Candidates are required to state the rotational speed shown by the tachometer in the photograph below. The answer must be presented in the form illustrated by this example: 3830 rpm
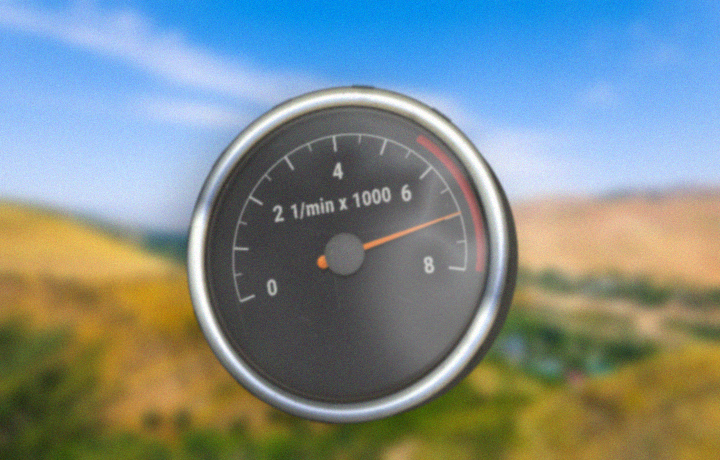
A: 7000 rpm
